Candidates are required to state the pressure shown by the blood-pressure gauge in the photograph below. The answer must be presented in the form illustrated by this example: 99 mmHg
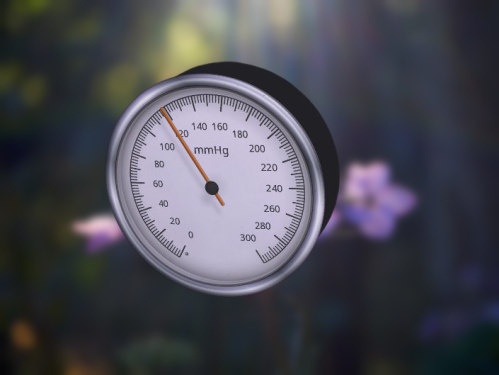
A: 120 mmHg
